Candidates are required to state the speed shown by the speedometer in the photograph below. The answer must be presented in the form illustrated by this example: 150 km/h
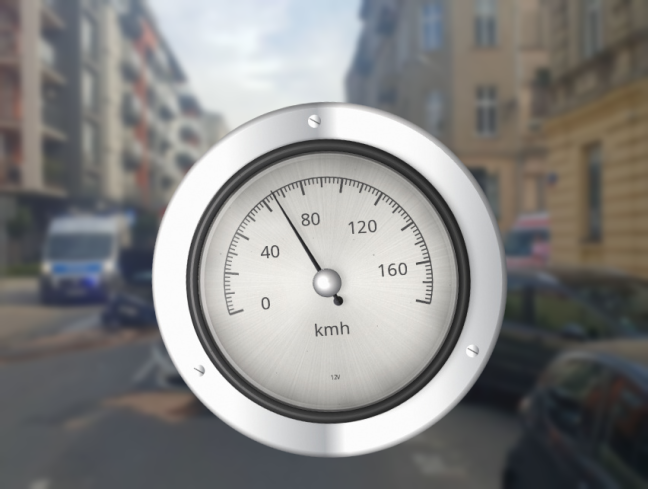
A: 66 km/h
